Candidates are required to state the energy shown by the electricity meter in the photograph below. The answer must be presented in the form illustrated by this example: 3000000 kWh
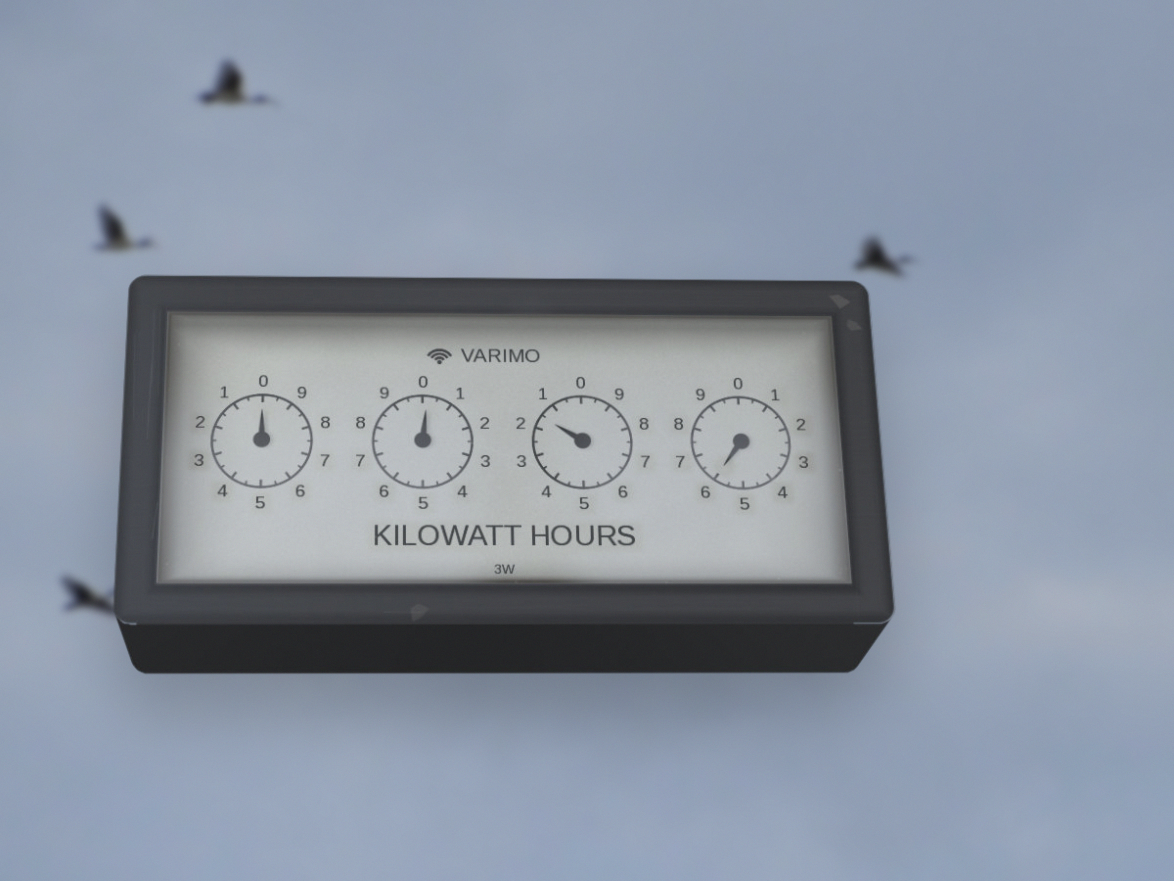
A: 16 kWh
